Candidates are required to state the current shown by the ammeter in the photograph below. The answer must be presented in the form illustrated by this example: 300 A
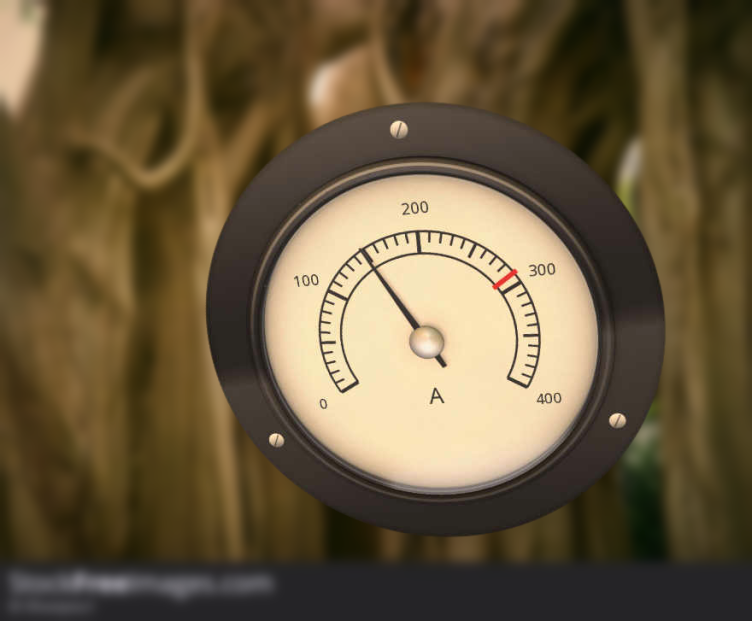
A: 150 A
